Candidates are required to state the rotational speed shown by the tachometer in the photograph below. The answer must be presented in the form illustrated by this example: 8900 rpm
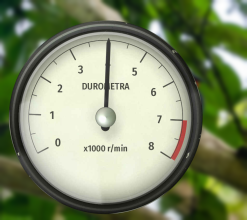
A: 4000 rpm
